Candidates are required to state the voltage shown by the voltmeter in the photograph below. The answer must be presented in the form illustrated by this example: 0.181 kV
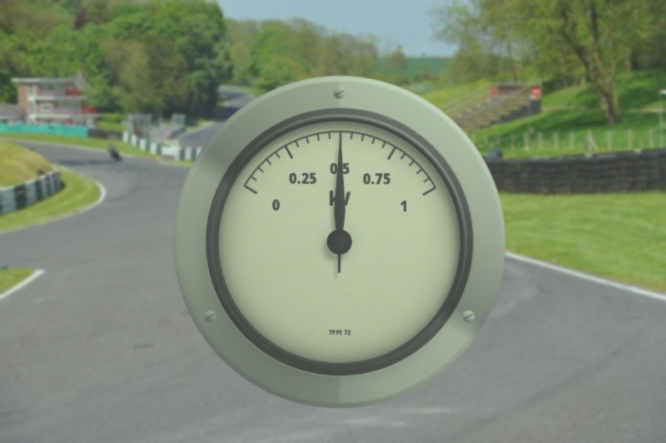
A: 0.5 kV
